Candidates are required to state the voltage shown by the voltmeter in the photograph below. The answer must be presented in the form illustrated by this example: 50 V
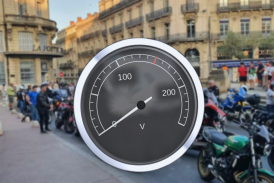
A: 0 V
